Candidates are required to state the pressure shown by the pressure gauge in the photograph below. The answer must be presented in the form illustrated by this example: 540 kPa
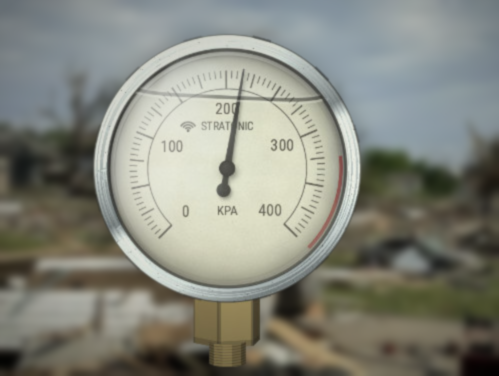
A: 215 kPa
